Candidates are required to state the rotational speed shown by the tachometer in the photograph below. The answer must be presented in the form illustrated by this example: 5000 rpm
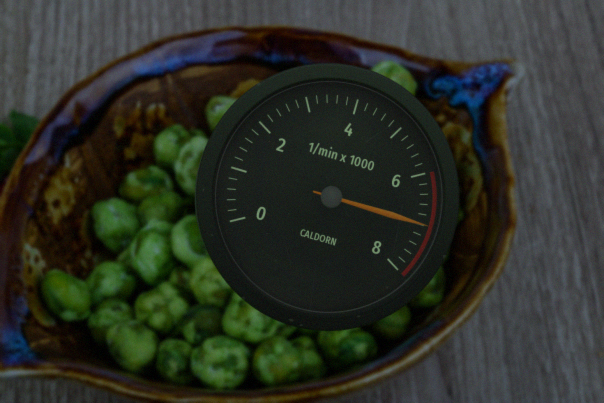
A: 7000 rpm
